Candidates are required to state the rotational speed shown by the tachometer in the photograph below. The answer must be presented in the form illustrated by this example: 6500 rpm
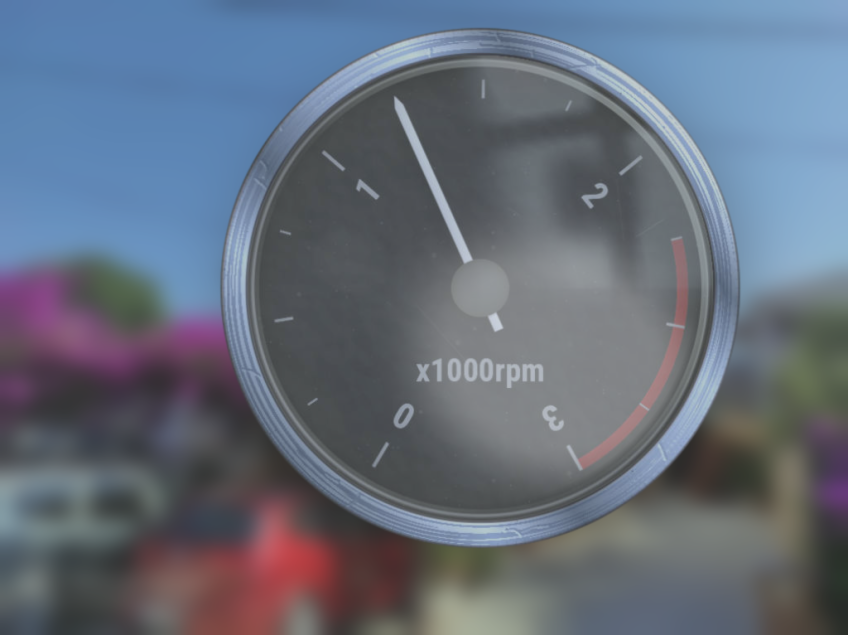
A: 1250 rpm
